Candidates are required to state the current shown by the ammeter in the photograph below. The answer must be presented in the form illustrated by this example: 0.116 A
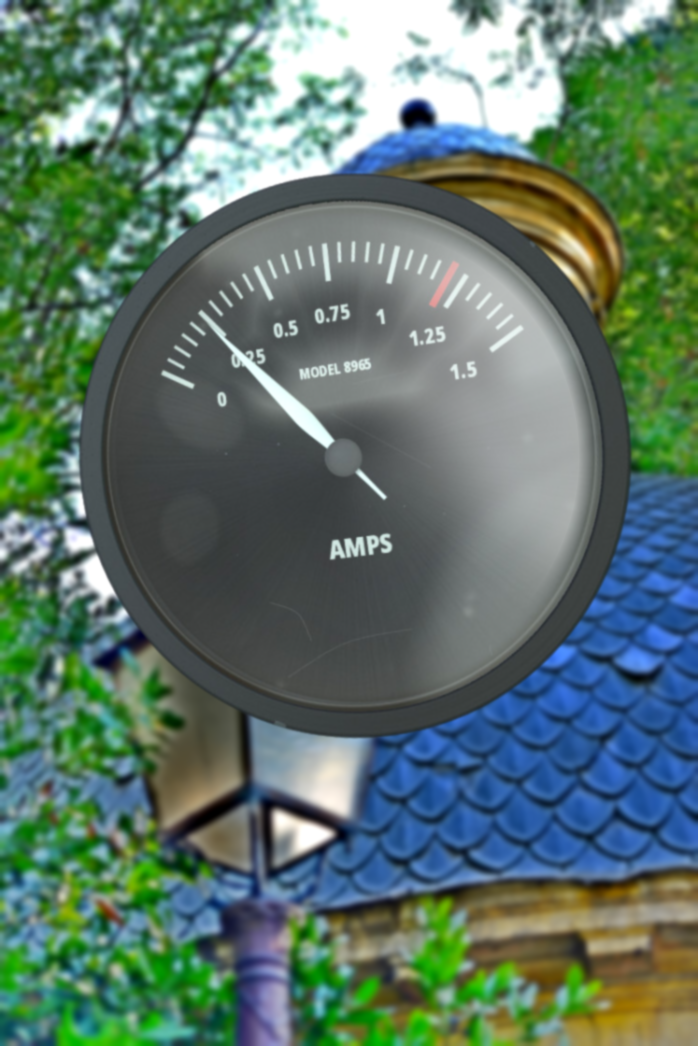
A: 0.25 A
